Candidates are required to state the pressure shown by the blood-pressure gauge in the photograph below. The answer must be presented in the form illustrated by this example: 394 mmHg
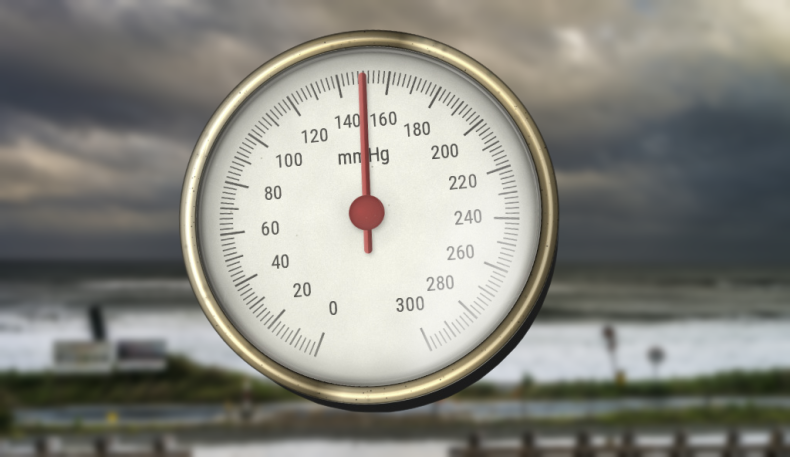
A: 150 mmHg
